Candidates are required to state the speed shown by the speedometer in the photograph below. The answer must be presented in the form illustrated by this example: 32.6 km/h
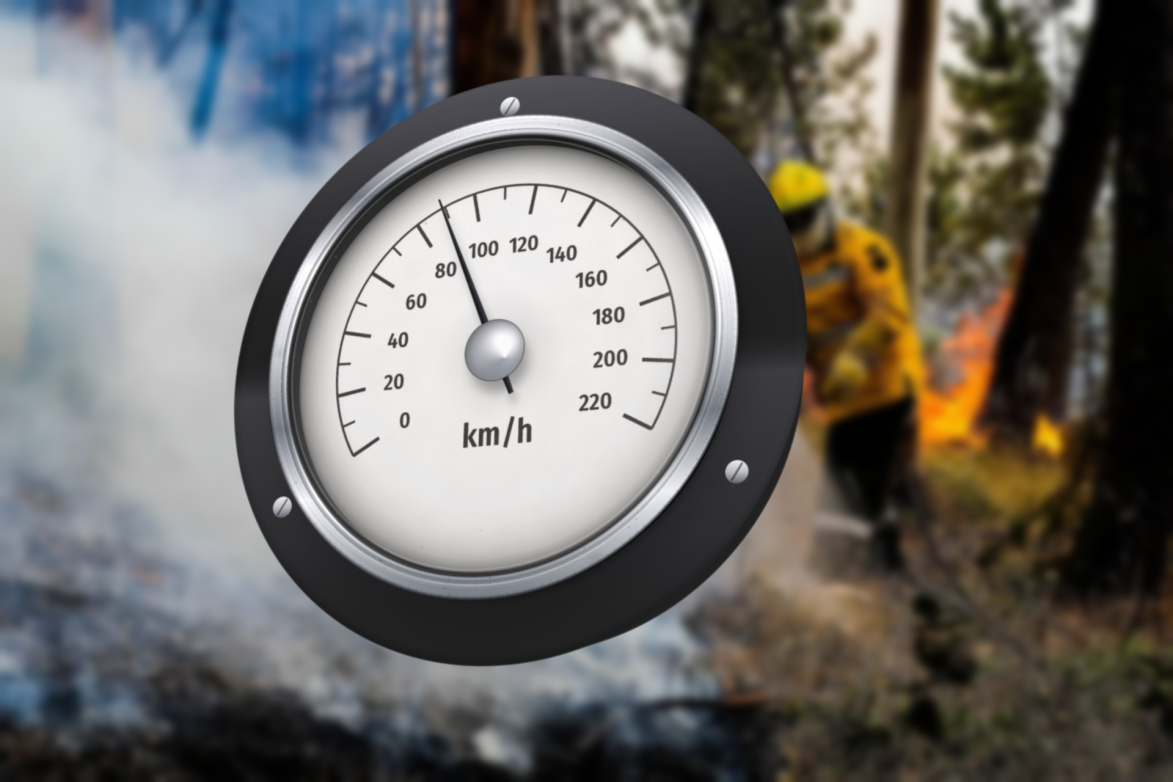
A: 90 km/h
